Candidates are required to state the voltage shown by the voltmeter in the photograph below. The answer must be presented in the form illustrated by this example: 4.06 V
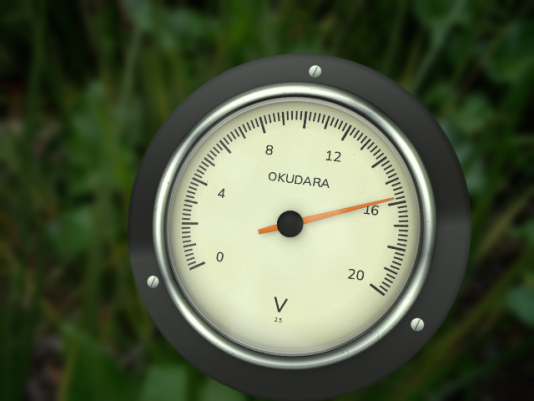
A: 15.8 V
